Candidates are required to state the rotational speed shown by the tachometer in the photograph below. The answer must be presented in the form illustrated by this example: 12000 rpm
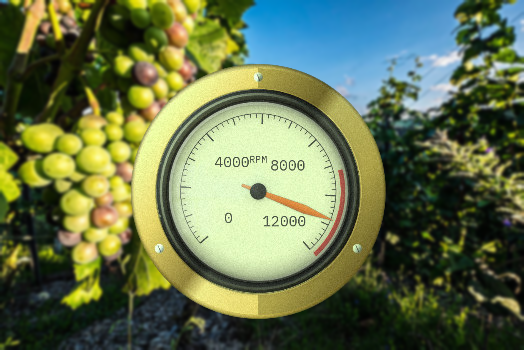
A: 10800 rpm
